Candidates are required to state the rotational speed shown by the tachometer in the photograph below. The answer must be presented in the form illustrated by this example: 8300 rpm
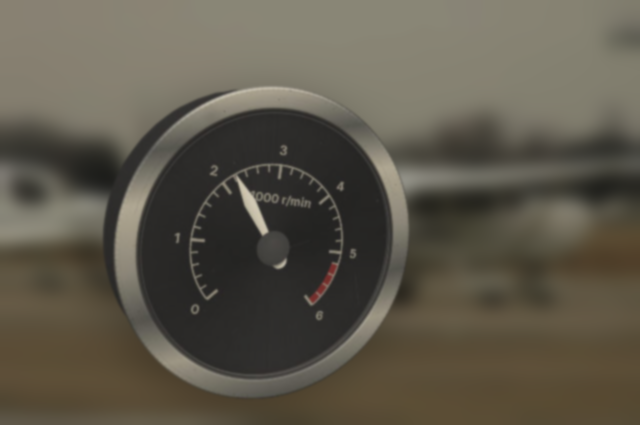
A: 2200 rpm
